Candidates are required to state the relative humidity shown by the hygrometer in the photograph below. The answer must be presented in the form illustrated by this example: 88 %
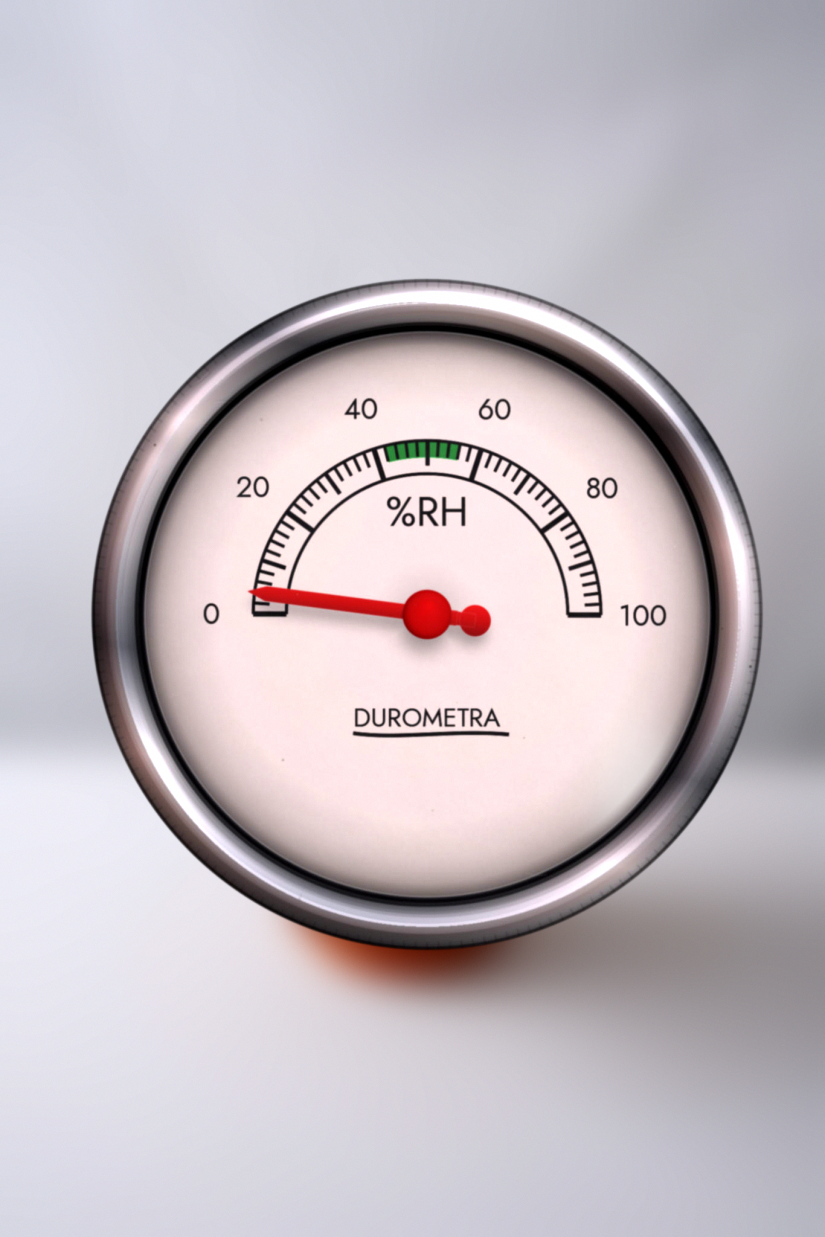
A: 4 %
